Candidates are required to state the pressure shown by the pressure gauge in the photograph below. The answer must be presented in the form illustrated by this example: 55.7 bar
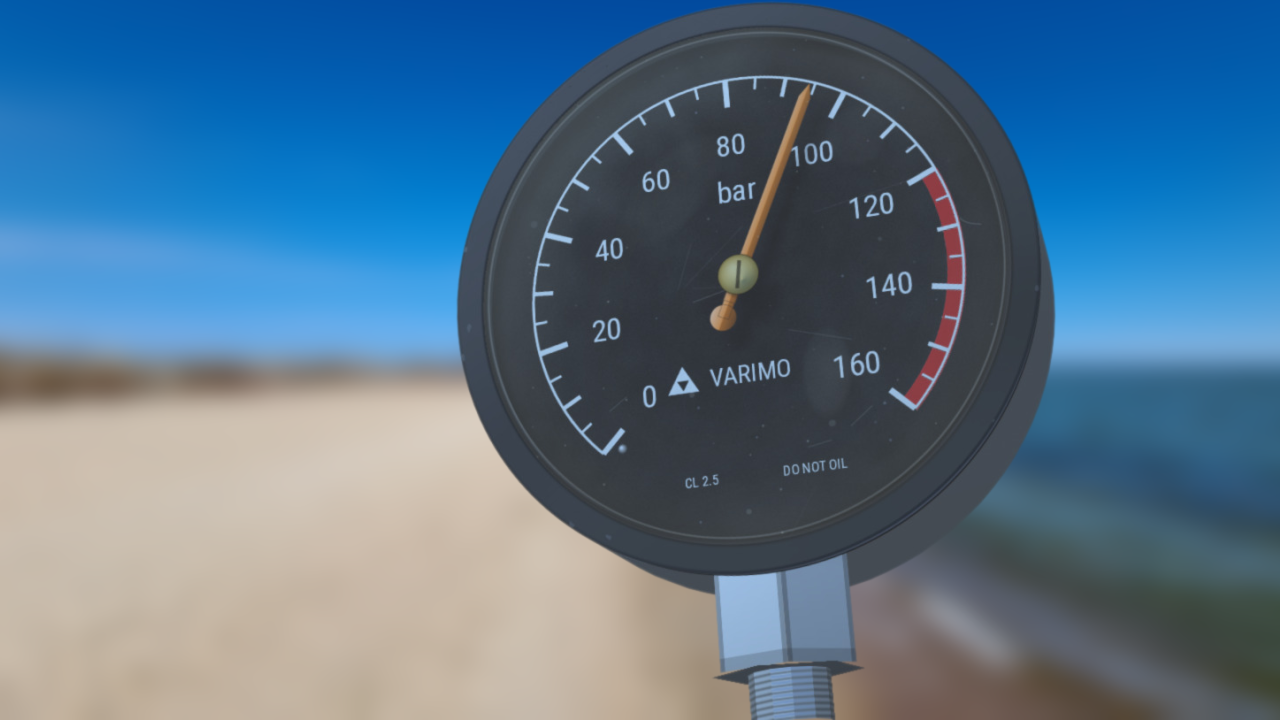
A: 95 bar
